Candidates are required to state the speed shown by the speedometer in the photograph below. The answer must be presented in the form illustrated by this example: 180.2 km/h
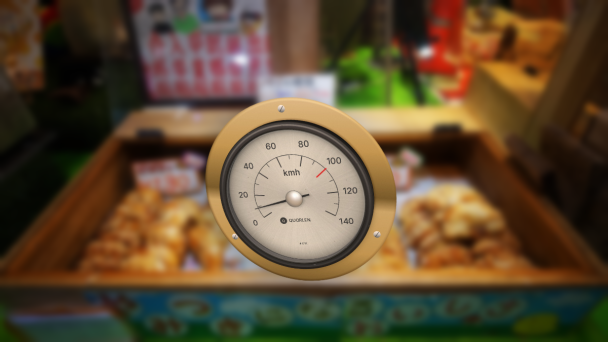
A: 10 km/h
